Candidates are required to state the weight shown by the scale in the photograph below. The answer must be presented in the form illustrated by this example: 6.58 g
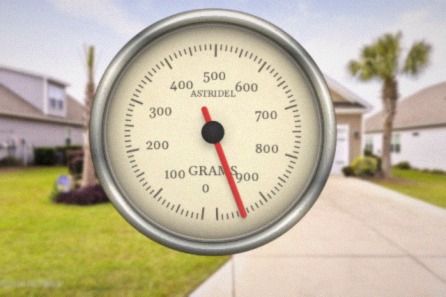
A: 950 g
